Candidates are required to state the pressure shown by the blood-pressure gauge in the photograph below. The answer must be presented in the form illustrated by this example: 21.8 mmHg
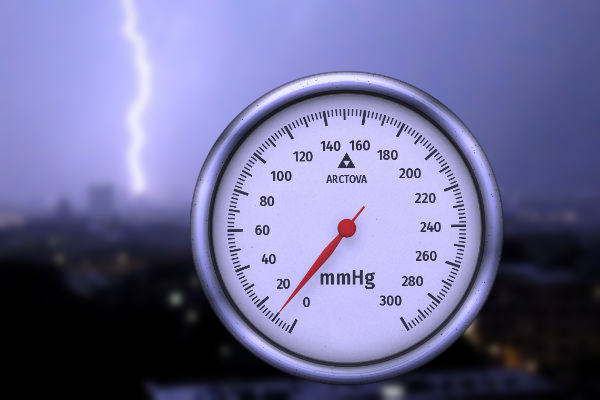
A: 10 mmHg
